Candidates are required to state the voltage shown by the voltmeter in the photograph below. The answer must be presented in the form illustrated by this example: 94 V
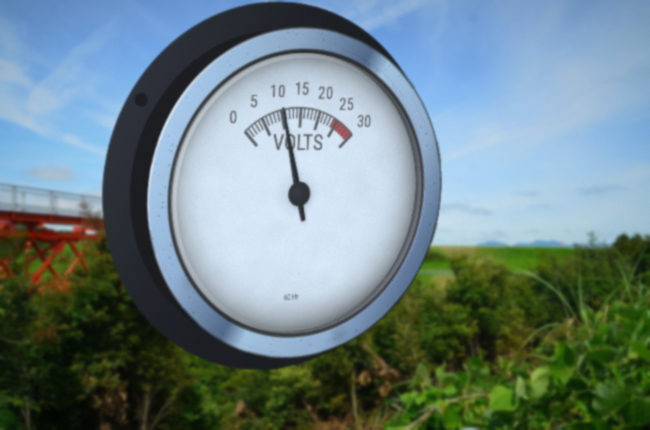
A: 10 V
